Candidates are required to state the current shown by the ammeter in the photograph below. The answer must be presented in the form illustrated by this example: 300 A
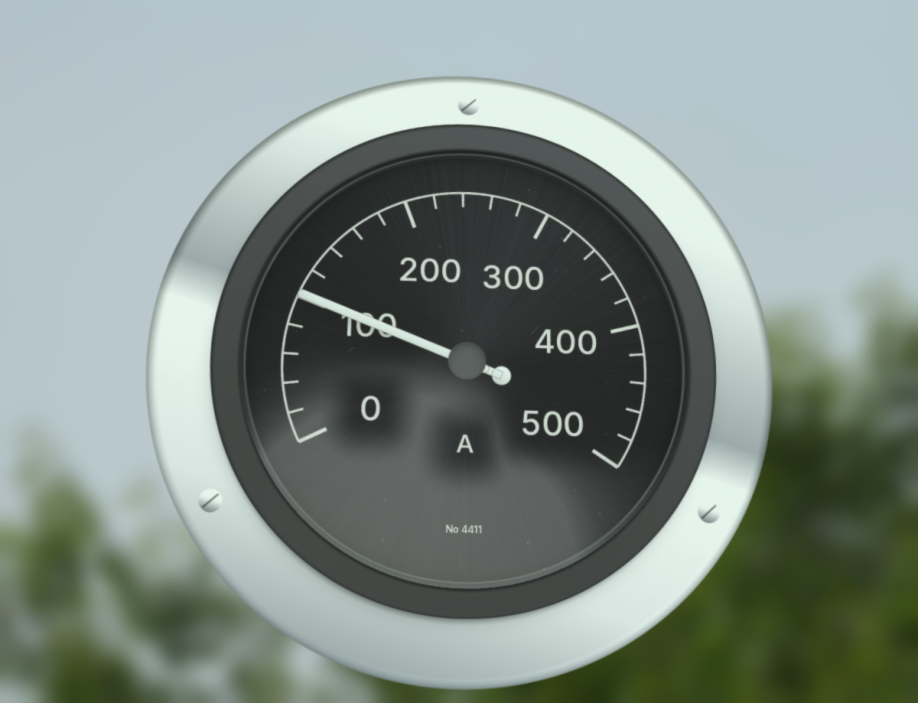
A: 100 A
